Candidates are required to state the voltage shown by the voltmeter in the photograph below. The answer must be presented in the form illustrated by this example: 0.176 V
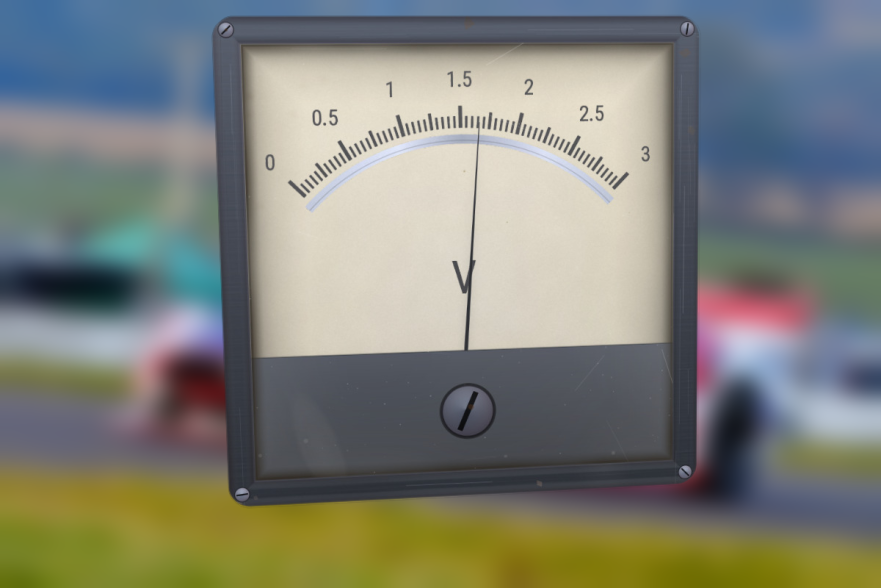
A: 1.65 V
